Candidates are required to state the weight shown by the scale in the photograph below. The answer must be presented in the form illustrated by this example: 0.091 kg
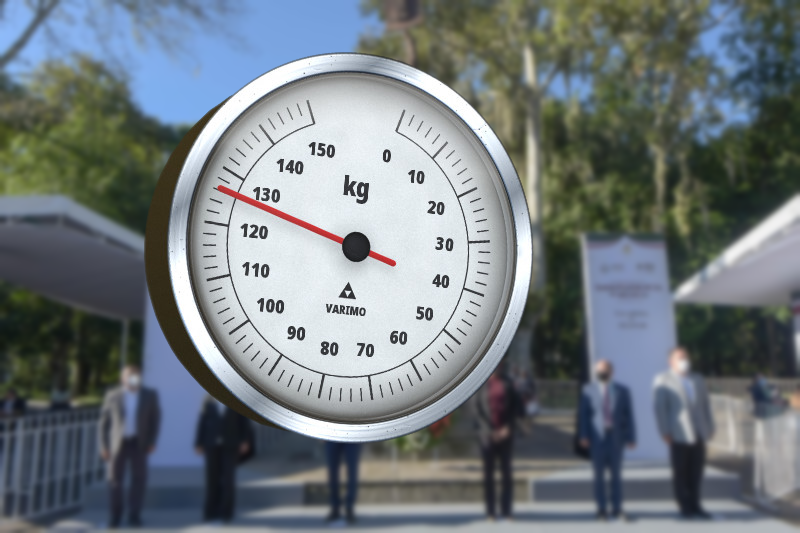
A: 126 kg
